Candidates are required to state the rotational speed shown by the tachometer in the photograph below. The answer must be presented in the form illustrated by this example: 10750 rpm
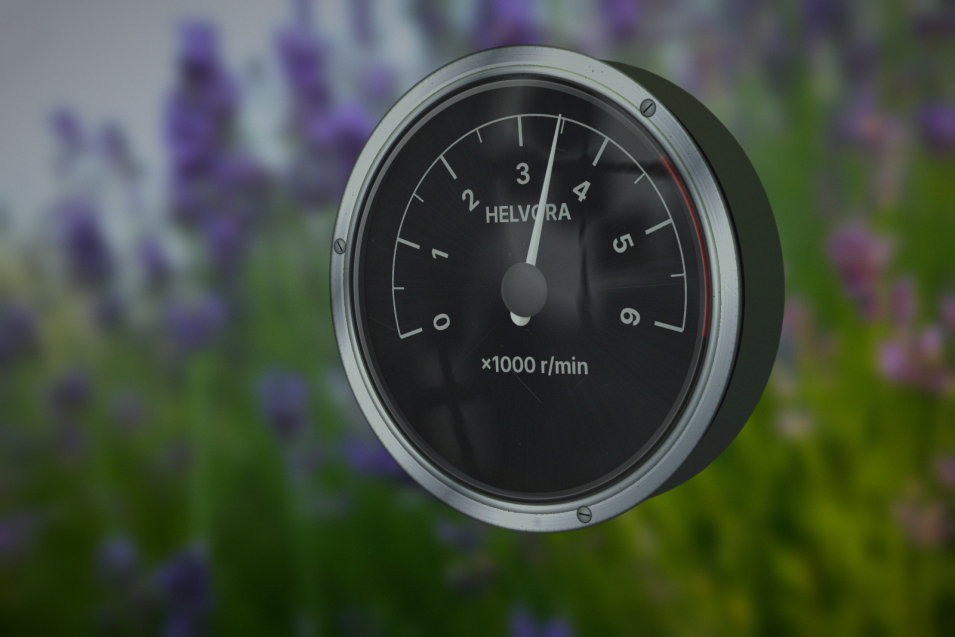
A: 3500 rpm
